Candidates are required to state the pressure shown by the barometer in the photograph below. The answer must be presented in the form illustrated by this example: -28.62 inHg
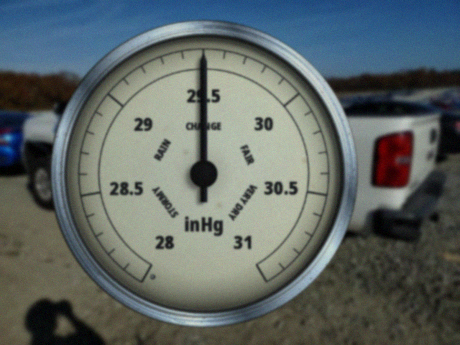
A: 29.5 inHg
